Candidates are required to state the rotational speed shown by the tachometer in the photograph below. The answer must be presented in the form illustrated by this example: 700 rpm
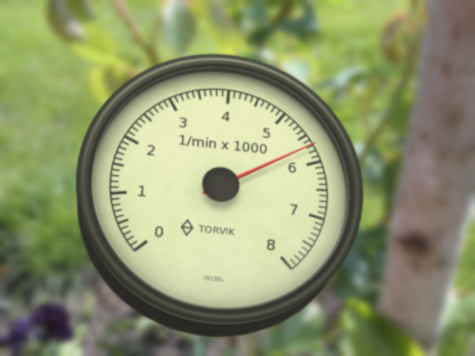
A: 5700 rpm
